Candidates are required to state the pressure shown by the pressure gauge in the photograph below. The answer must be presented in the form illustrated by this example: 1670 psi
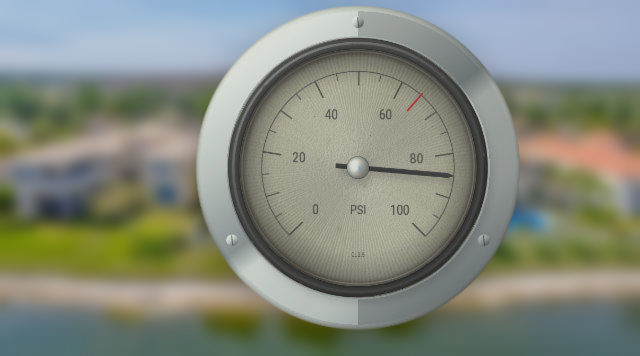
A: 85 psi
